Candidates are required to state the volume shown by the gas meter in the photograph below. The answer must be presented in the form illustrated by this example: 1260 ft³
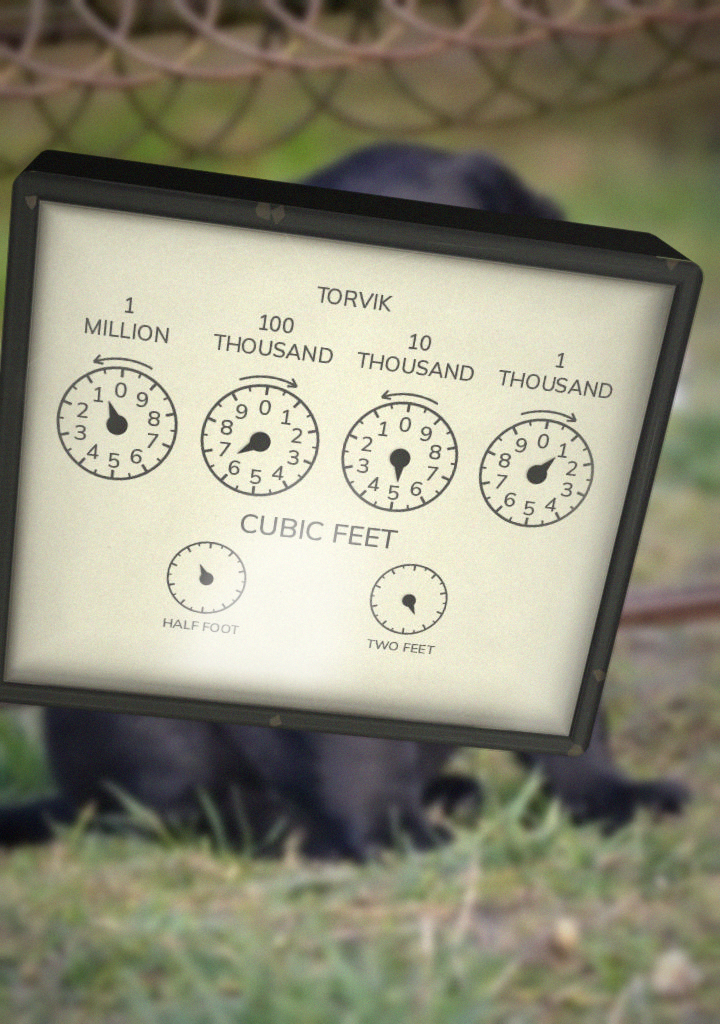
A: 65100 ft³
